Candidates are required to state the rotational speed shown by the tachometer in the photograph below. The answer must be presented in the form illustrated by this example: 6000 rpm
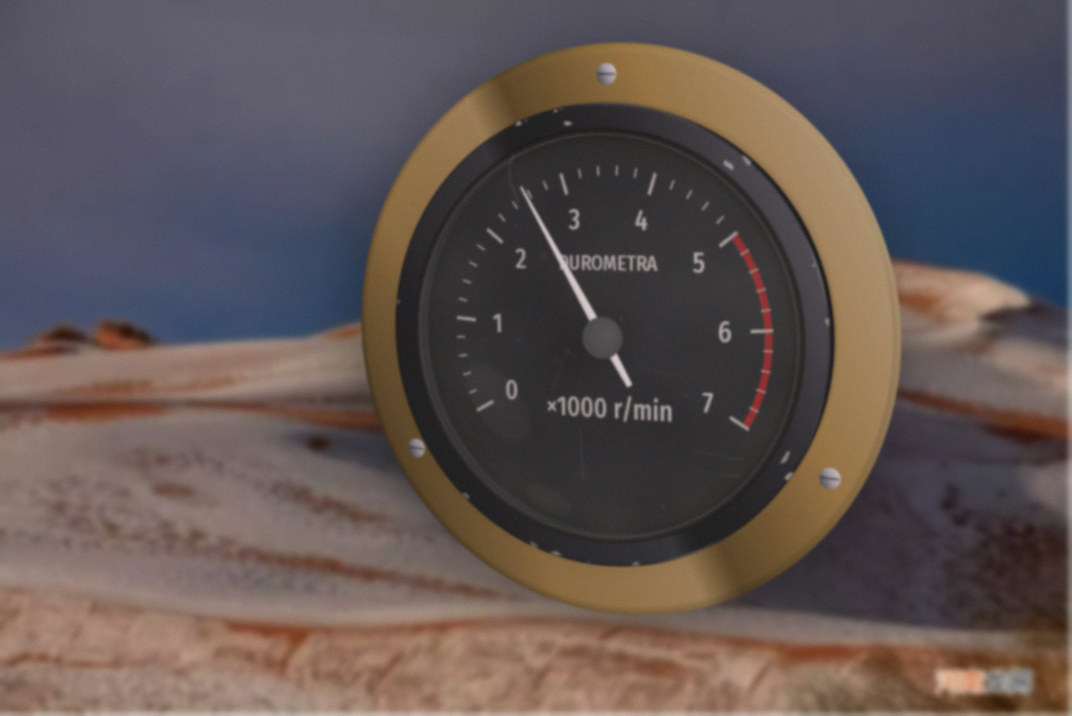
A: 2600 rpm
